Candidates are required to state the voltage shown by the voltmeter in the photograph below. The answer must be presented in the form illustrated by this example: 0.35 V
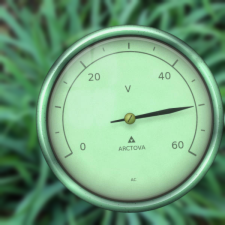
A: 50 V
